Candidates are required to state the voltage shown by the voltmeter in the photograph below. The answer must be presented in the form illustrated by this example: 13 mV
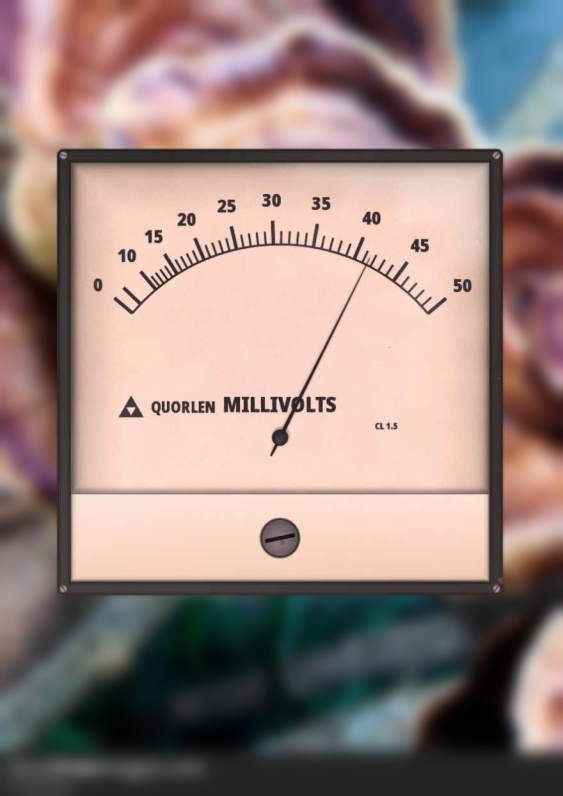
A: 41.5 mV
